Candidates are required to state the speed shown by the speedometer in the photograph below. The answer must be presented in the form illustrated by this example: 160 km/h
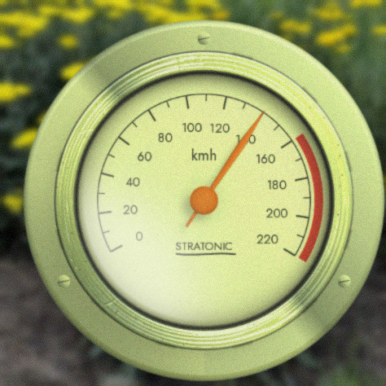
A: 140 km/h
